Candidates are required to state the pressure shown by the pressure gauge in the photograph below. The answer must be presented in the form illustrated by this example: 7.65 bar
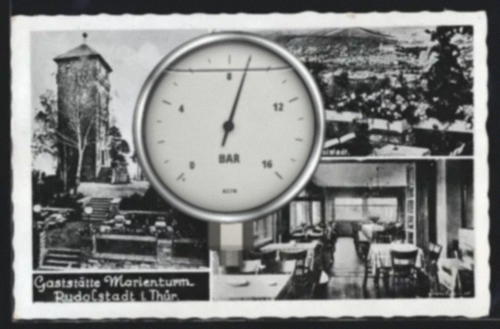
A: 9 bar
